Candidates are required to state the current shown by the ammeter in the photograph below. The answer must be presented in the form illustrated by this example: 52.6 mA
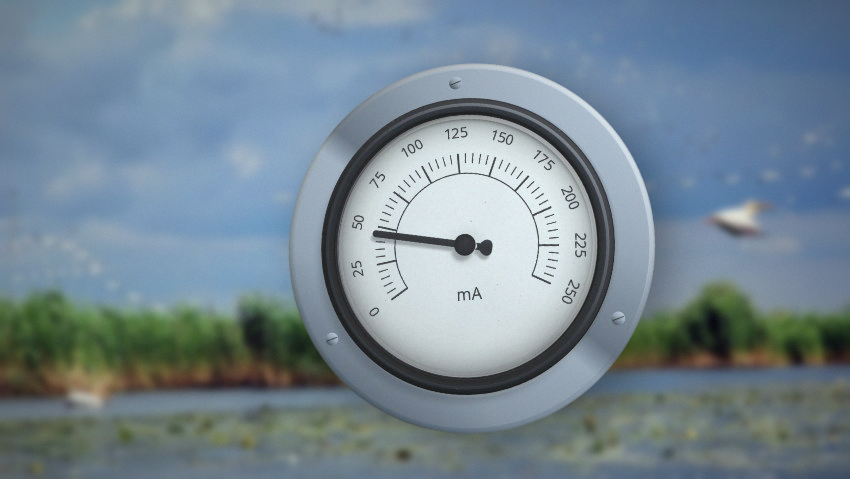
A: 45 mA
